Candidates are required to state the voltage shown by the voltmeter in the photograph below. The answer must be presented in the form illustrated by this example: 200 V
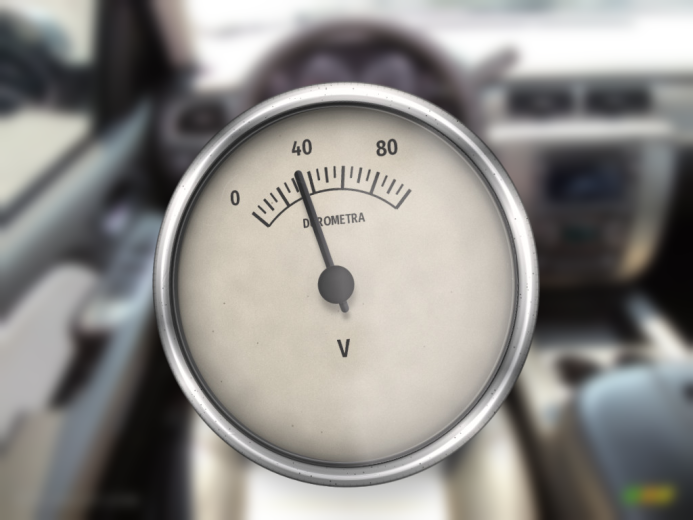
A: 35 V
